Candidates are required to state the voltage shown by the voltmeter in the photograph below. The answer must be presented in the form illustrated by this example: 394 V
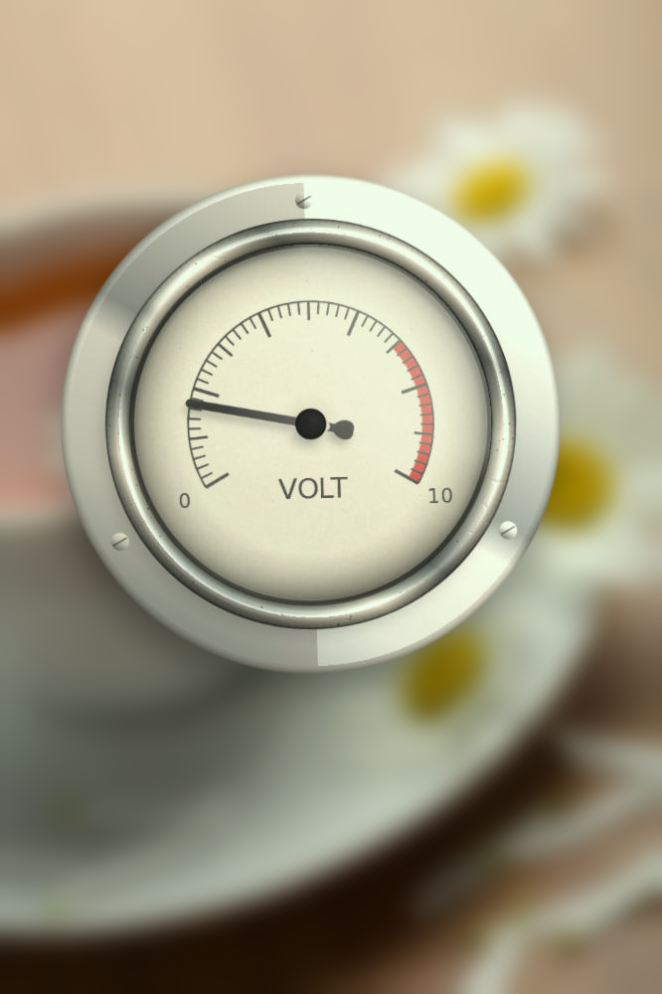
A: 1.7 V
